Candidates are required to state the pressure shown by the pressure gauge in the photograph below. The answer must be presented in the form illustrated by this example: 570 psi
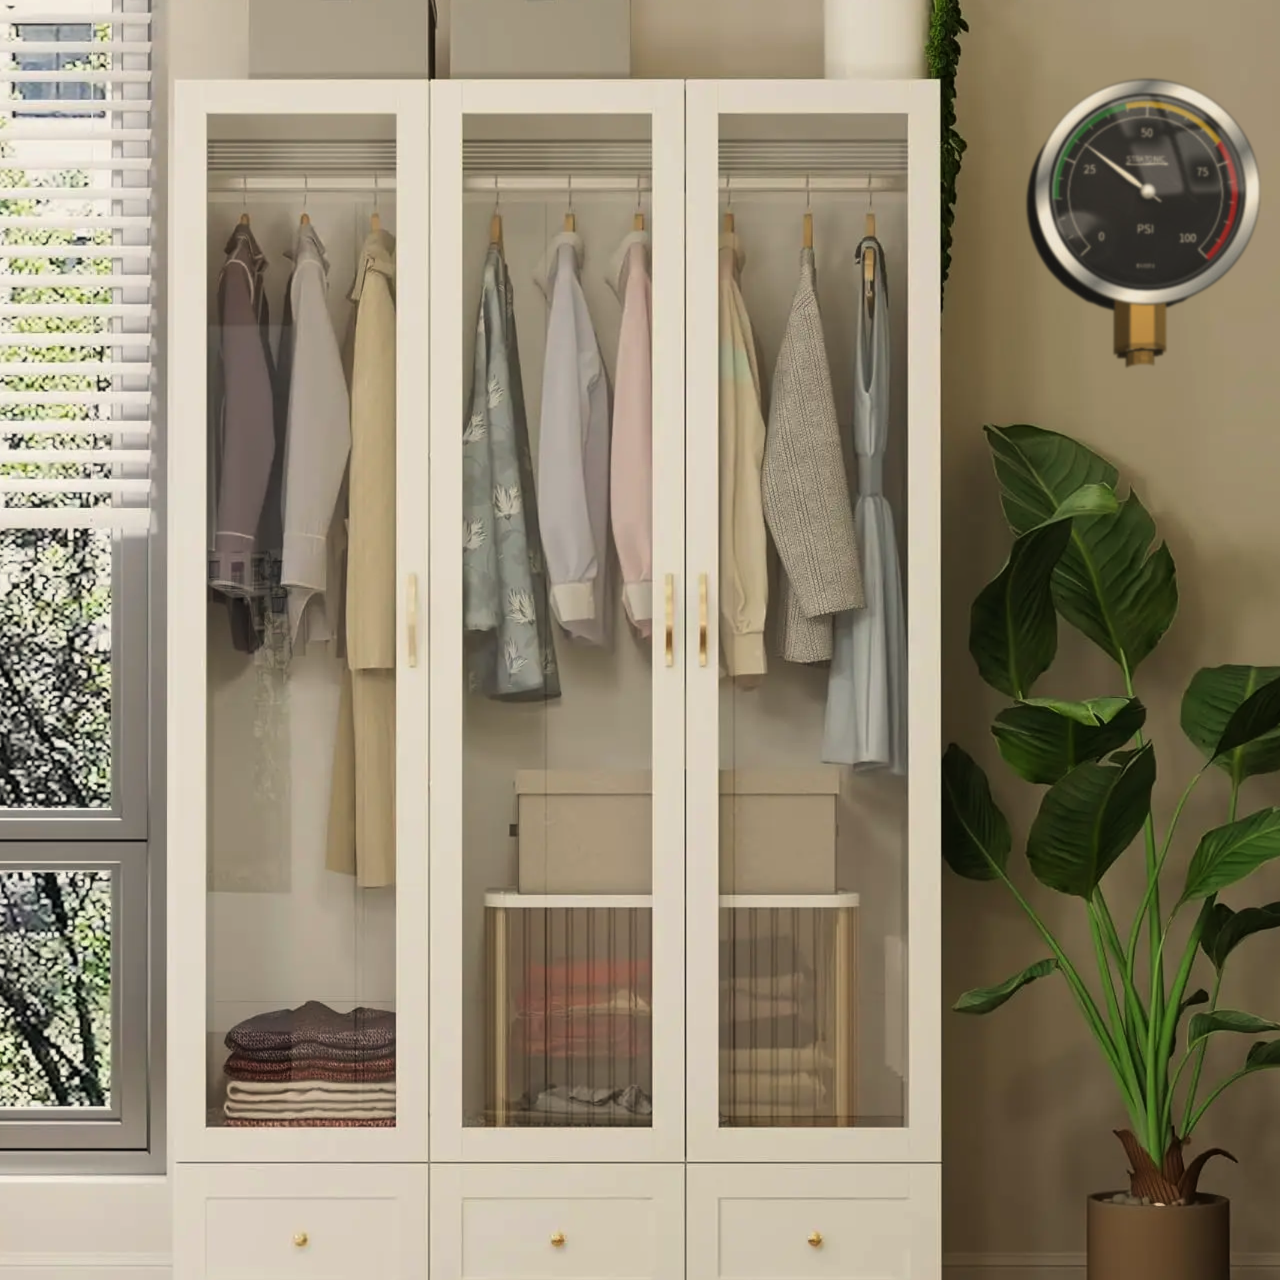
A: 30 psi
